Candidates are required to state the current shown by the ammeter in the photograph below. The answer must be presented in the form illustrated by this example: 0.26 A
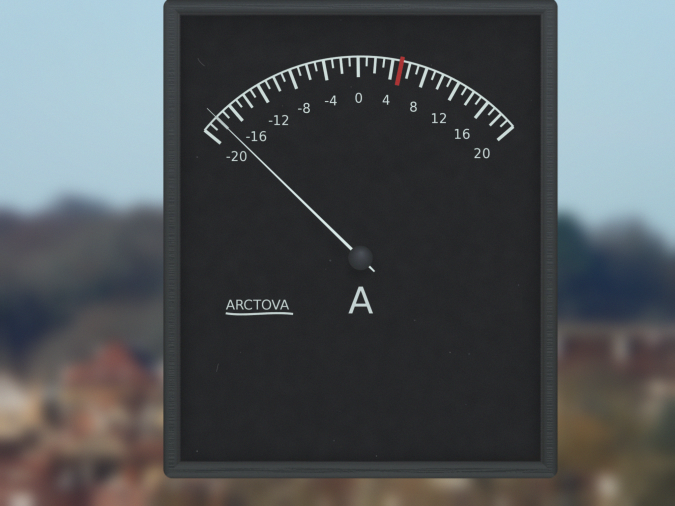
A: -18 A
